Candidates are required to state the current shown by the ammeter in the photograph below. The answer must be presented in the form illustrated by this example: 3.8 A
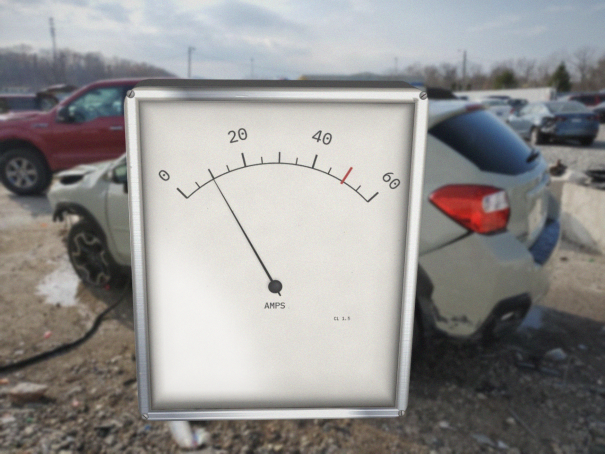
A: 10 A
